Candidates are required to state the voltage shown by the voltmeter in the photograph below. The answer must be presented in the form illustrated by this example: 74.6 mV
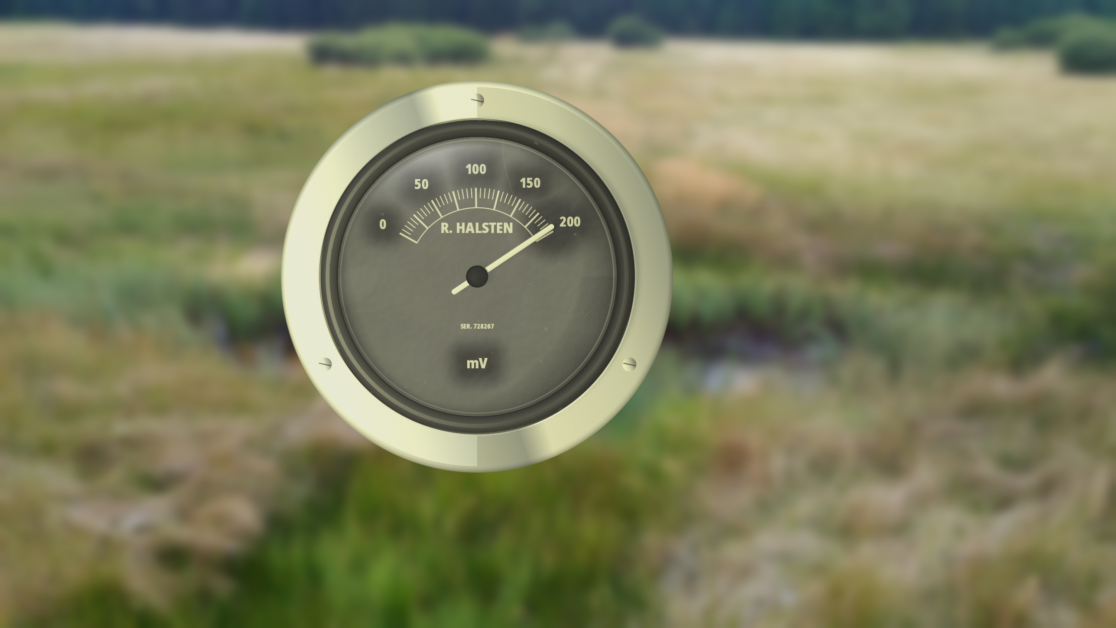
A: 195 mV
